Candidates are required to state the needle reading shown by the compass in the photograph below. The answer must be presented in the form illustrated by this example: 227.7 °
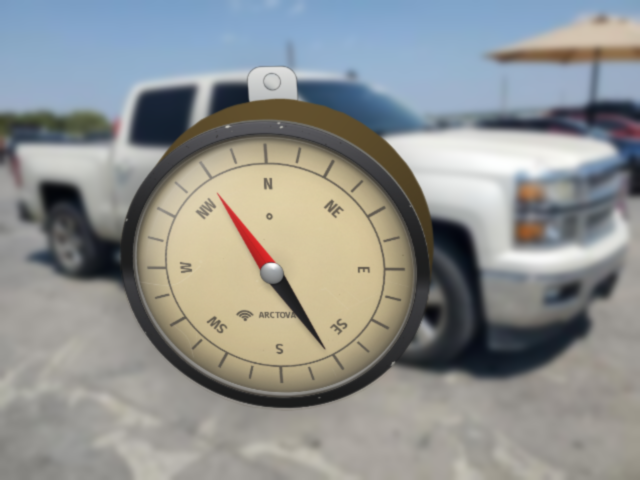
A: 330 °
